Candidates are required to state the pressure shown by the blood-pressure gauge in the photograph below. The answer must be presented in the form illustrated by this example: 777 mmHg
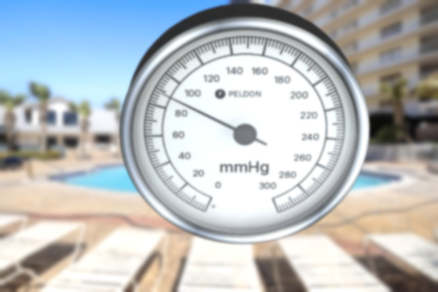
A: 90 mmHg
